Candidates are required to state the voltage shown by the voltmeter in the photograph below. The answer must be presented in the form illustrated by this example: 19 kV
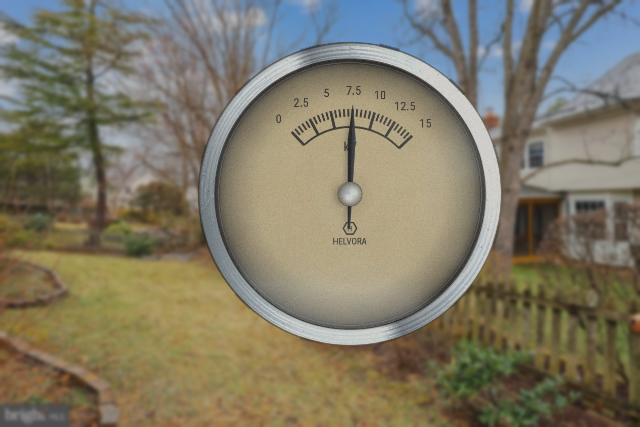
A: 7.5 kV
